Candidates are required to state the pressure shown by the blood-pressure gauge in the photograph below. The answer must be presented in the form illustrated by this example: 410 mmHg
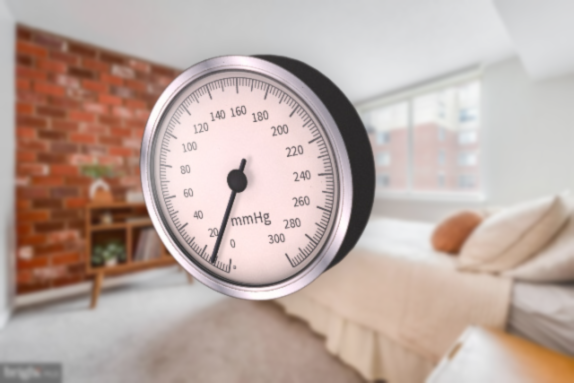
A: 10 mmHg
